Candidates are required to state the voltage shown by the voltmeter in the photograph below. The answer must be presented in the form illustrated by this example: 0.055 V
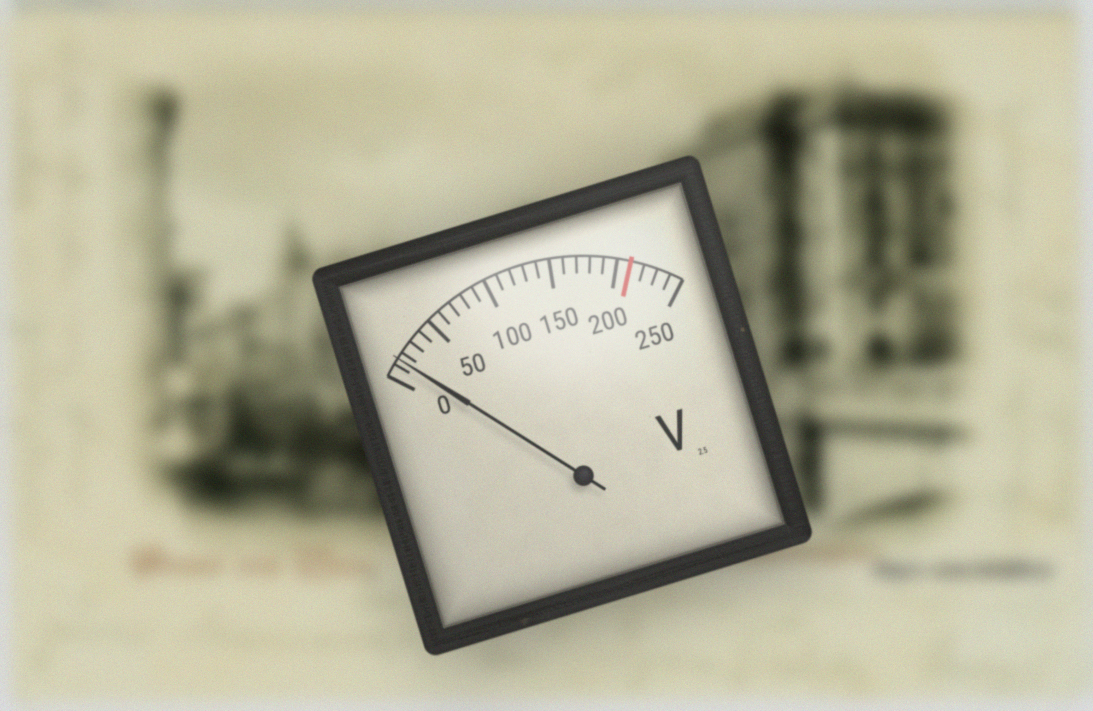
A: 15 V
